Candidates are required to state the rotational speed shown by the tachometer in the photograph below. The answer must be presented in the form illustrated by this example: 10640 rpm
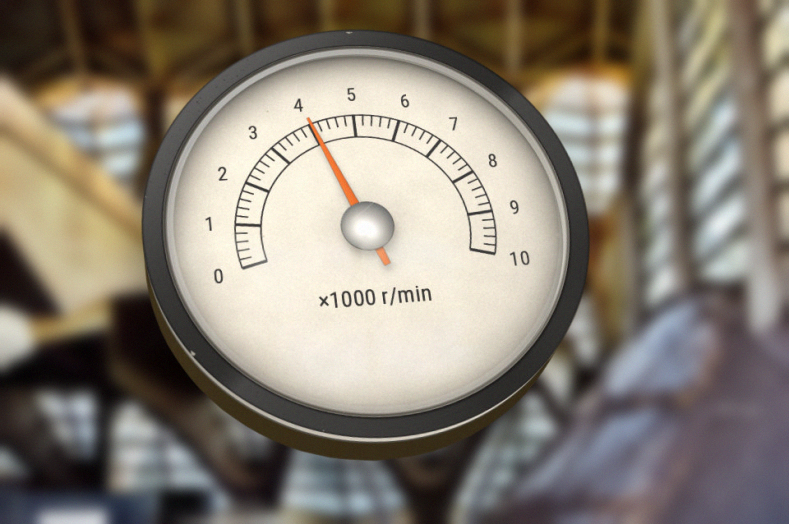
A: 4000 rpm
